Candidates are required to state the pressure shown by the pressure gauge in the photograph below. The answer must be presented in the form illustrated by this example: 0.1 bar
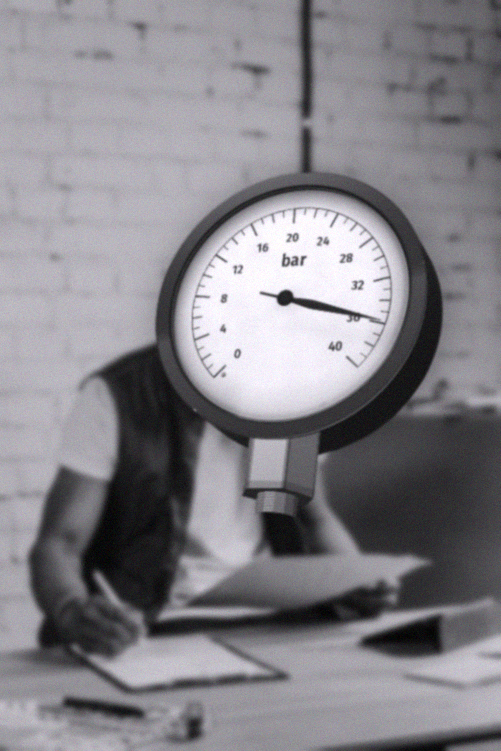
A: 36 bar
